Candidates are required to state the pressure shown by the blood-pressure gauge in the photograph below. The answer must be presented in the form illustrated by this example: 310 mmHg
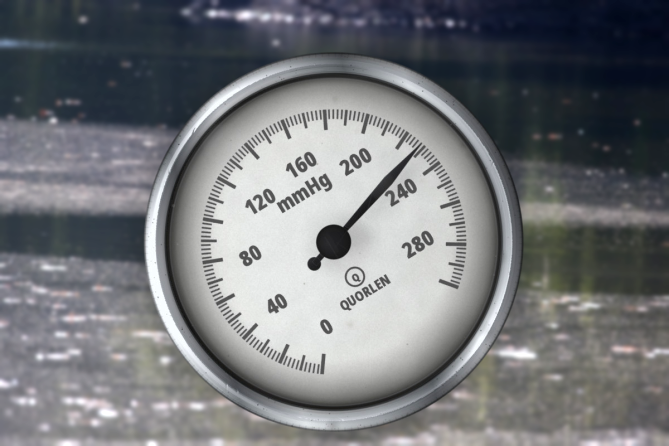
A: 228 mmHg
